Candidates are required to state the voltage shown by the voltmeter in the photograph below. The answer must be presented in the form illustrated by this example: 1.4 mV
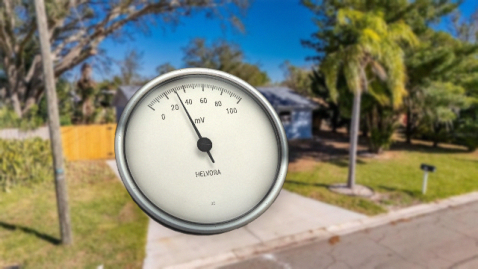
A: 30 mV
